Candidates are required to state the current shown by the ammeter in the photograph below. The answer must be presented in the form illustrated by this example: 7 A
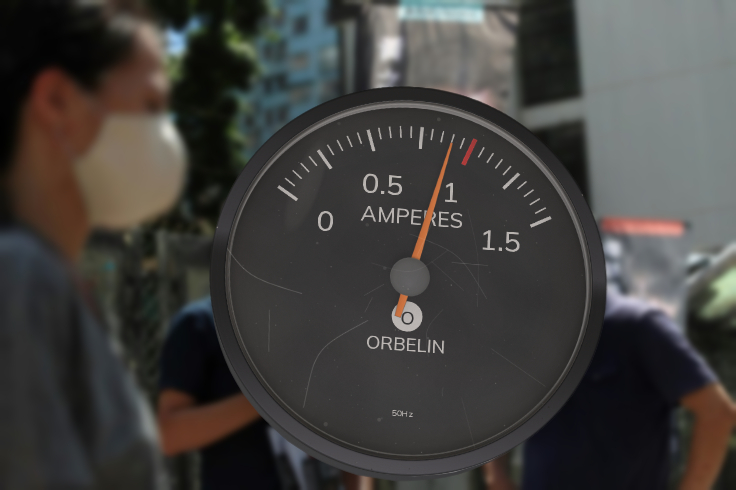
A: 0.9 A
